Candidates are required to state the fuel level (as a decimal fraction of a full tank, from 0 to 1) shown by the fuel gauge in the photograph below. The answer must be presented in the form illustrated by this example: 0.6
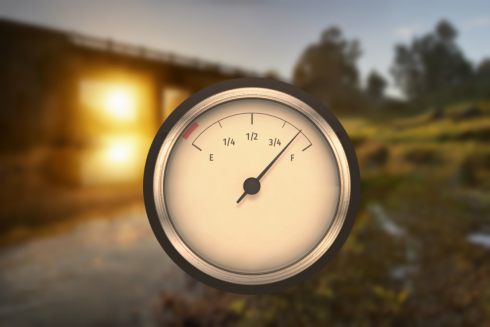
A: 0.875
